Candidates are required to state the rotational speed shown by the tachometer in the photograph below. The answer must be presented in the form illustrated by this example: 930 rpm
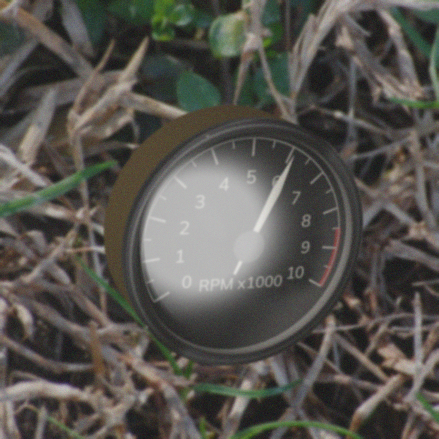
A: 6000 rpm
